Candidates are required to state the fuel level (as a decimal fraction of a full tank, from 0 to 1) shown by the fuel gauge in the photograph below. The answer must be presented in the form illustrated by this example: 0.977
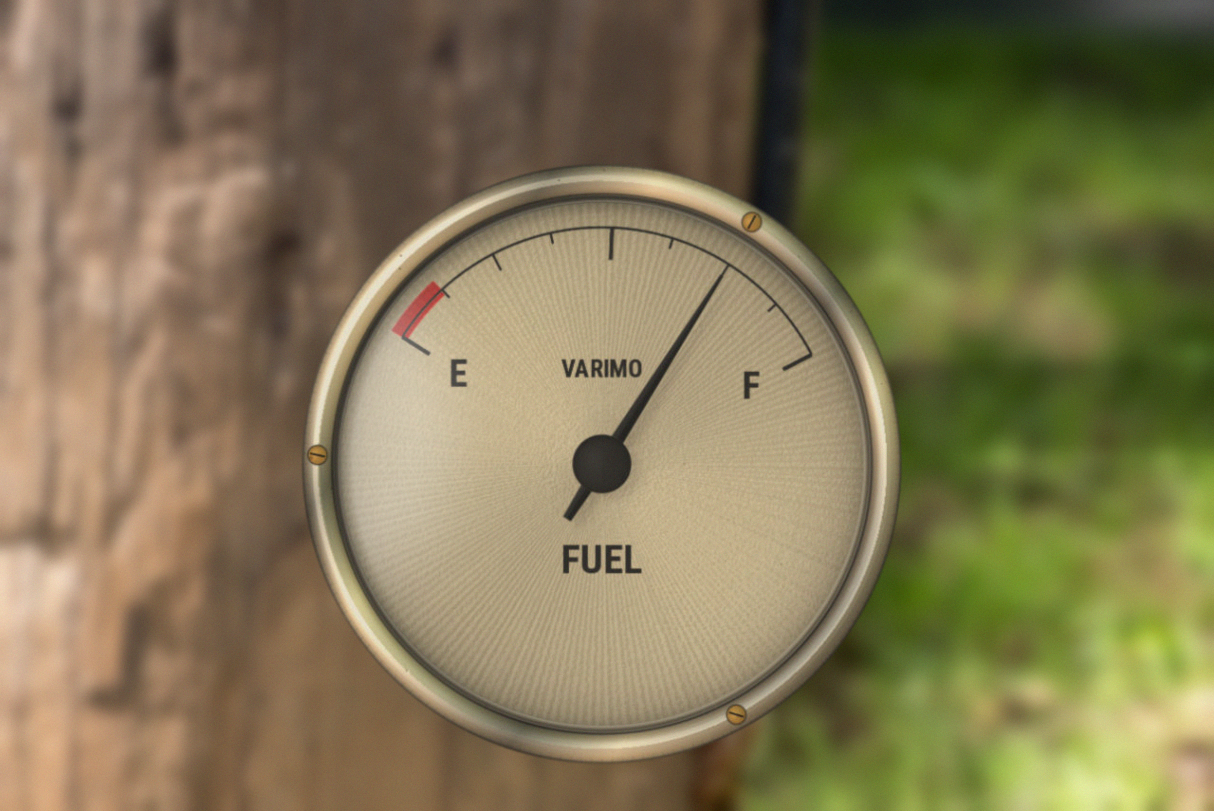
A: 0.75
